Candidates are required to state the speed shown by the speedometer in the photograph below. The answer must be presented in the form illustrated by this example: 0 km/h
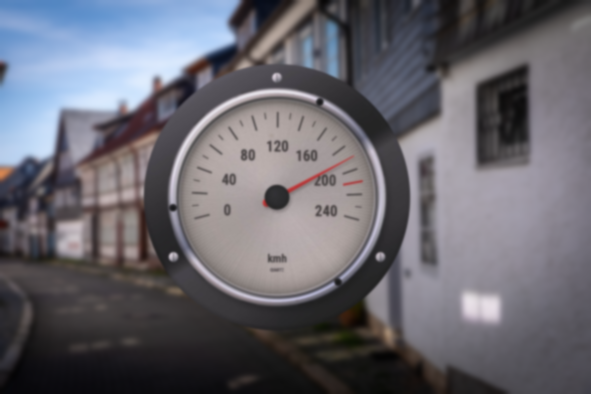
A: 190 km/h
